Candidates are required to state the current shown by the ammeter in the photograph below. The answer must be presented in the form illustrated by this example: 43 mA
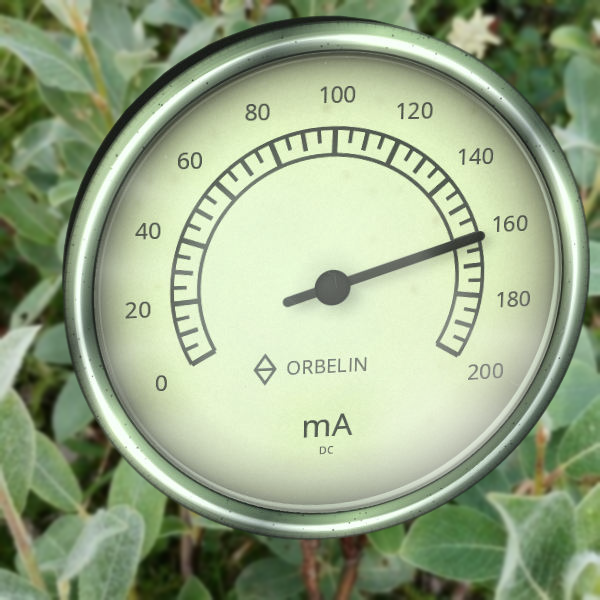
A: 160 mA
